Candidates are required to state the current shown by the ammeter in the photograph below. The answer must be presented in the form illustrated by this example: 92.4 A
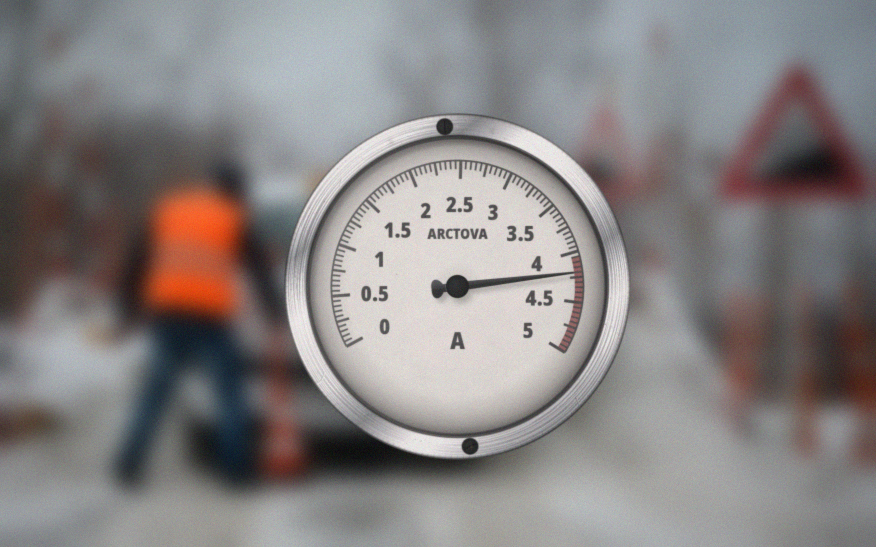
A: 4.2 A
